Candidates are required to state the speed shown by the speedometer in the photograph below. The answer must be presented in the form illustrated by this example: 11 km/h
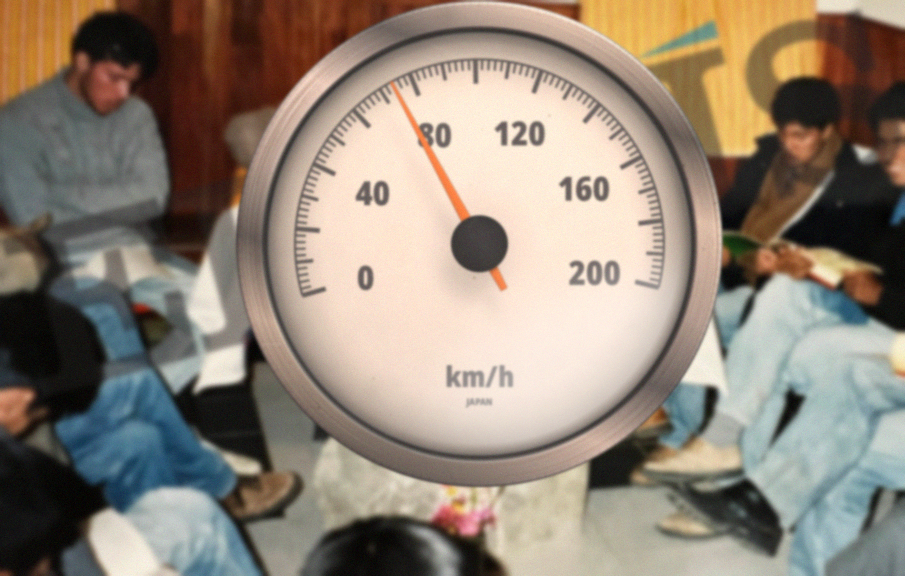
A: 74 km/h
